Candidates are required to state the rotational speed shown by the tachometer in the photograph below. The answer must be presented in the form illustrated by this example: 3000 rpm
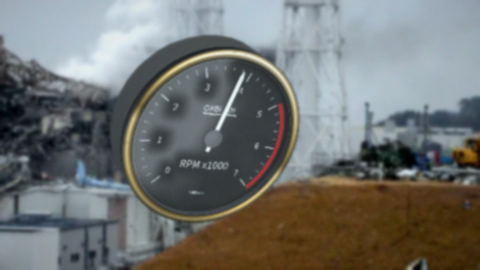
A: 3800 rpm
